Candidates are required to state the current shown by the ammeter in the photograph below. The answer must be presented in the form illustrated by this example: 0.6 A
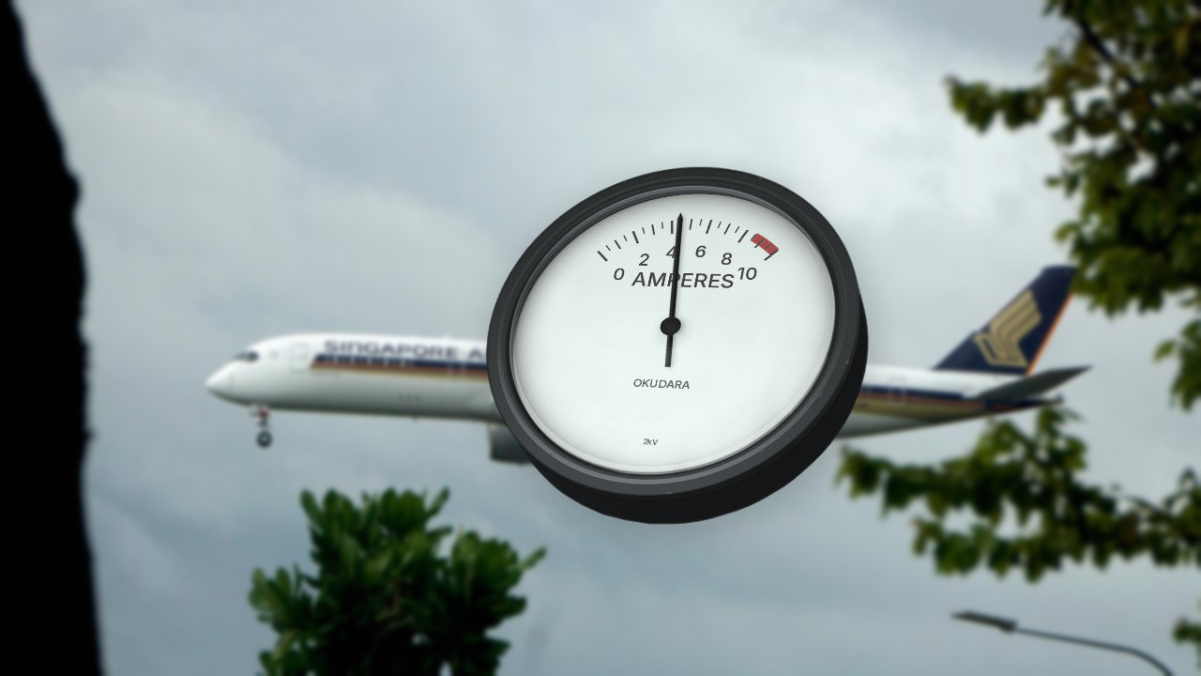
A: 4.5 A
